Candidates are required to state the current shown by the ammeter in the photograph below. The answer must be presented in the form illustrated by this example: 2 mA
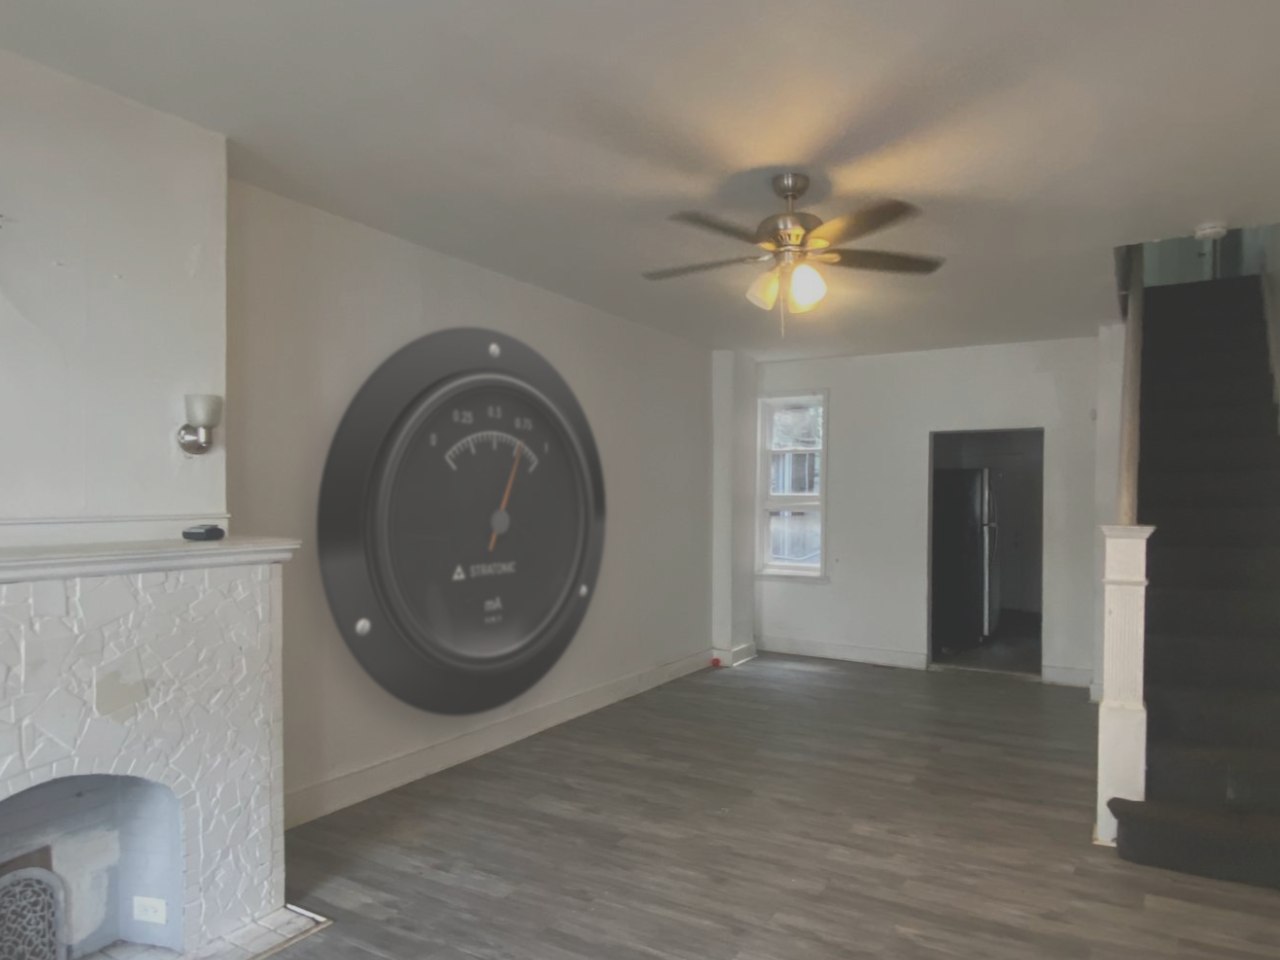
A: 0.75 mA
